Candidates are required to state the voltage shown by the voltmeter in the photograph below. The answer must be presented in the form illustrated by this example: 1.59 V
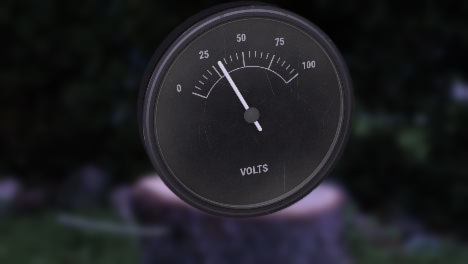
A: 30 V
